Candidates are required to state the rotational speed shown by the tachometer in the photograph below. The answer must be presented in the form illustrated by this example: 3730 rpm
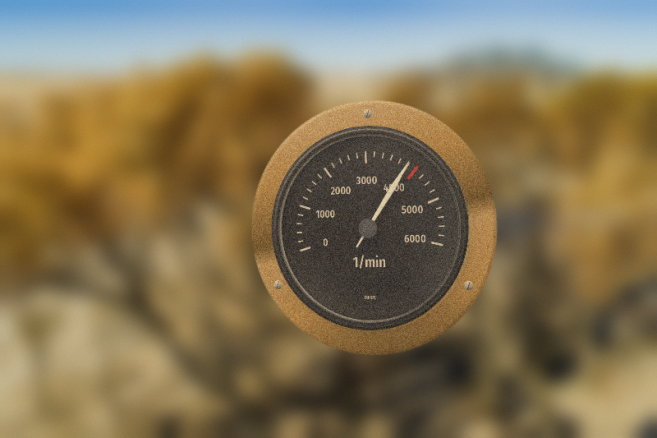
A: 4000 rpm
